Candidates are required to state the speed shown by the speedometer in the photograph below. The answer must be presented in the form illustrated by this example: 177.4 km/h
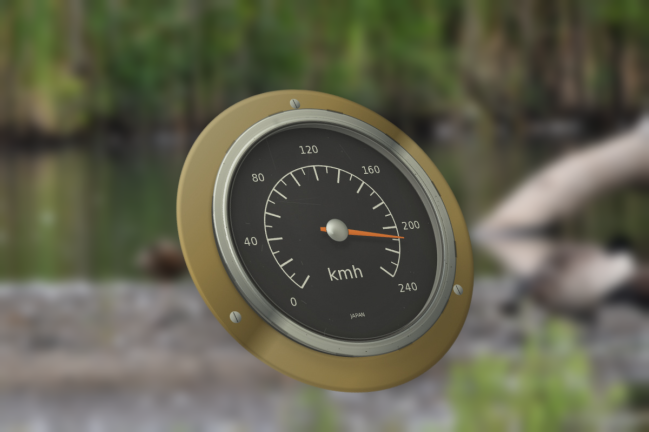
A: 210 km/h
